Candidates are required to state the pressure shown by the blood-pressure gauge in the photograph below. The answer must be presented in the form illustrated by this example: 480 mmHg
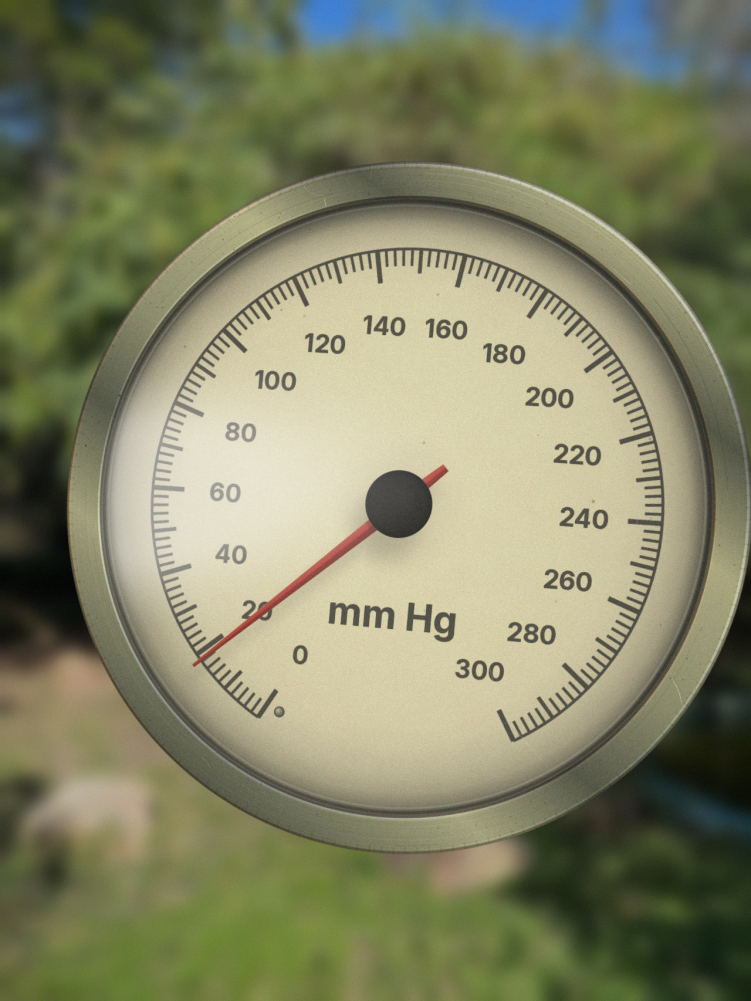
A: 18 mmHg
